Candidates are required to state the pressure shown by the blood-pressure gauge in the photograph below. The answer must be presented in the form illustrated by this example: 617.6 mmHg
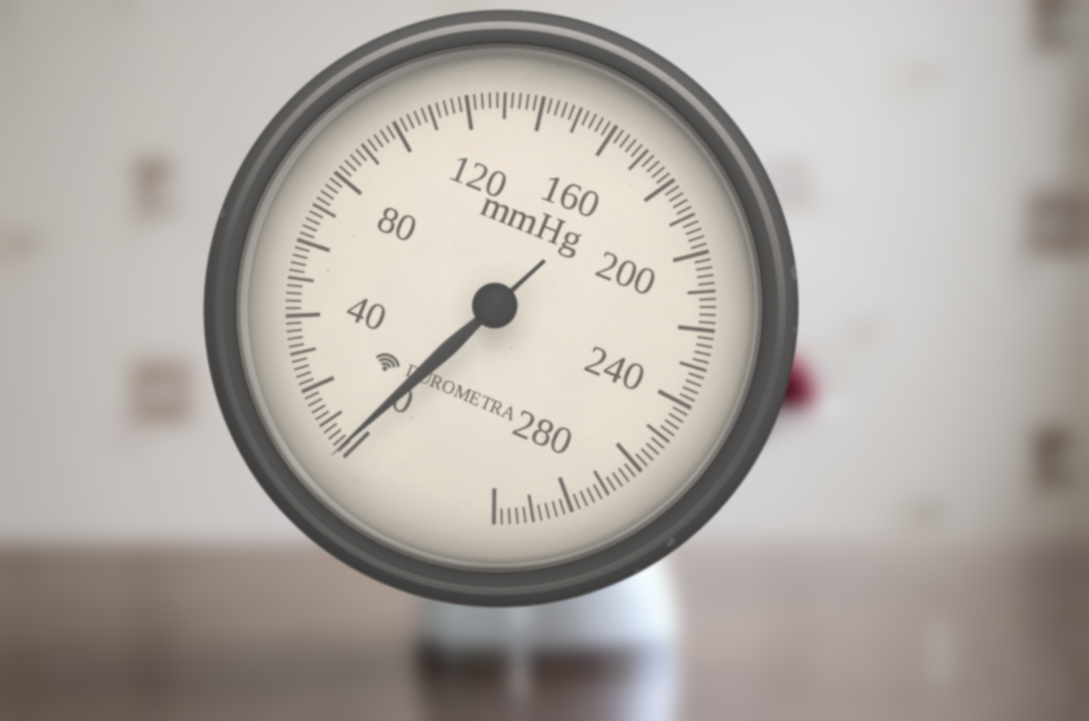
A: 2 mmHg
